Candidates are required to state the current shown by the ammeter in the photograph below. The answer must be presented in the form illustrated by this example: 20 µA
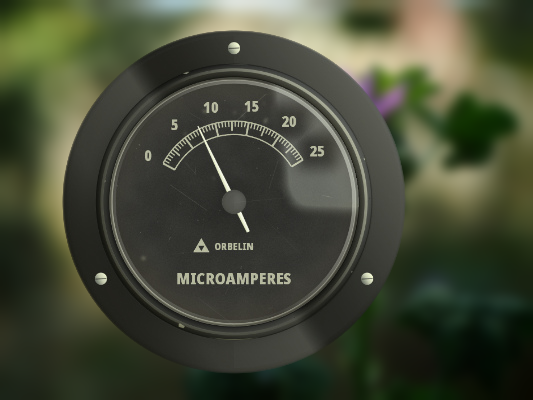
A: 7.5 µA
